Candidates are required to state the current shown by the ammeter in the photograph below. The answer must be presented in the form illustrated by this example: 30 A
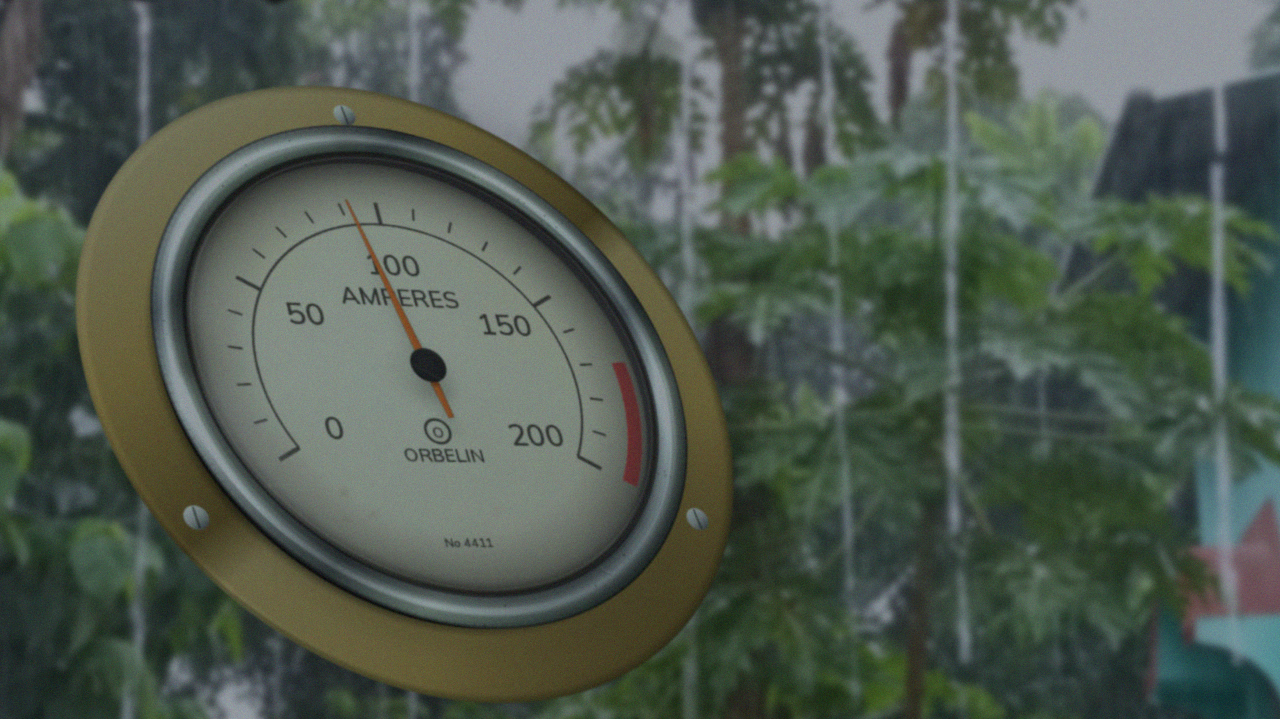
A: 90 A
